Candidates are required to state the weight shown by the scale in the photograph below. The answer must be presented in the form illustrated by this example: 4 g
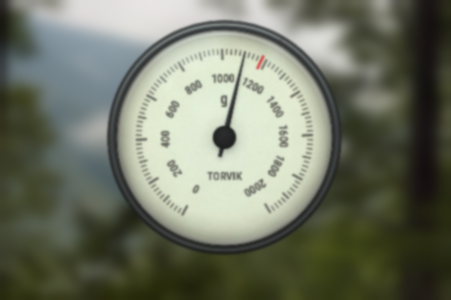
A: 1100 g
